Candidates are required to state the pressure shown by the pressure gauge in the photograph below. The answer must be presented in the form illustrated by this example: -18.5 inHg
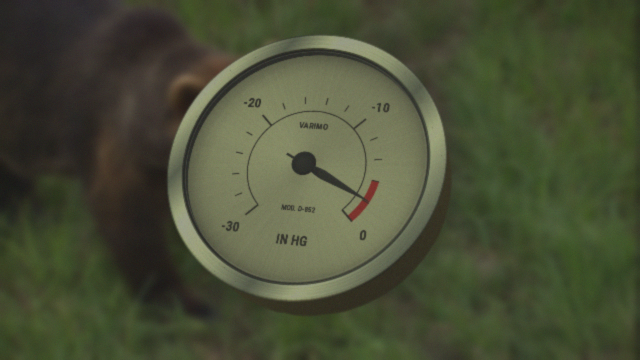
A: -2 inHg
